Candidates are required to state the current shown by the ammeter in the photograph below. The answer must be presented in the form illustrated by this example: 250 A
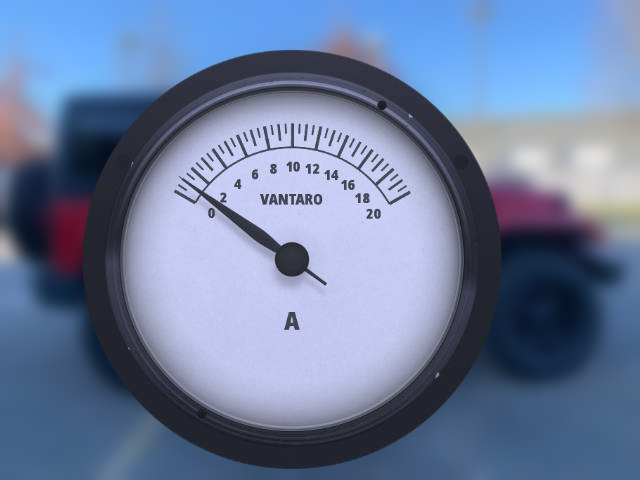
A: 1 A
